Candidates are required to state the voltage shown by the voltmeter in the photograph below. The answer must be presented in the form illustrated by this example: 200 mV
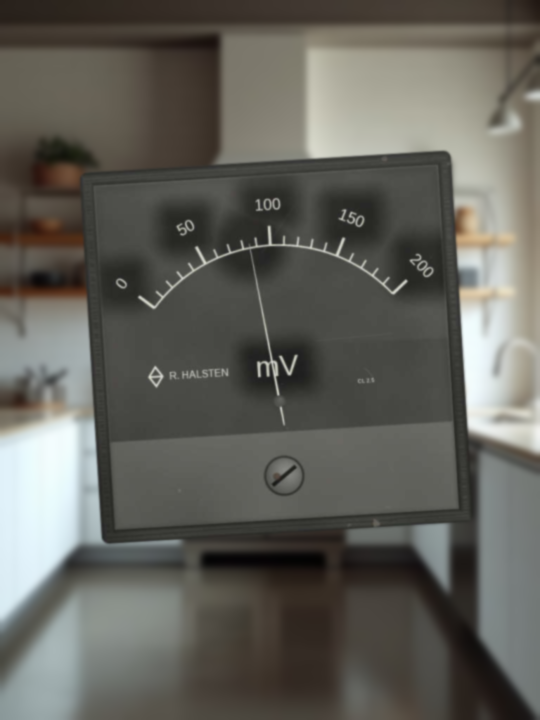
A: 85 mV
